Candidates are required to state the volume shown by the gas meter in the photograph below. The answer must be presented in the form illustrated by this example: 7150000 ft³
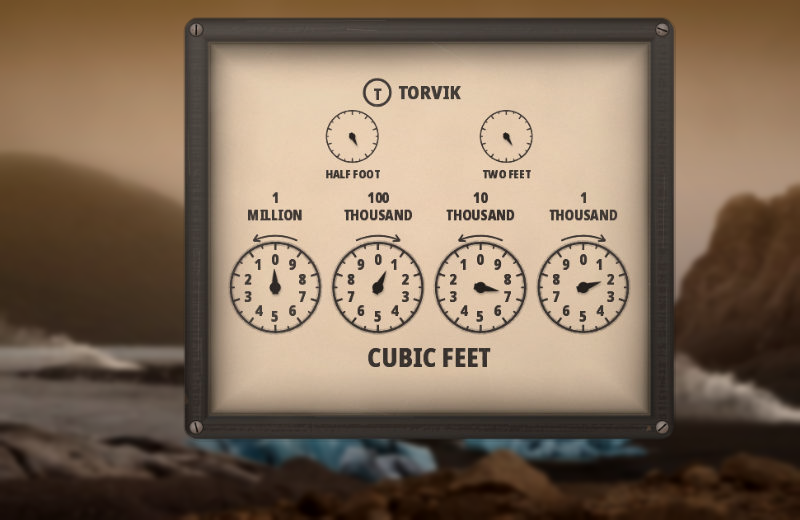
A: 7200 ft³
